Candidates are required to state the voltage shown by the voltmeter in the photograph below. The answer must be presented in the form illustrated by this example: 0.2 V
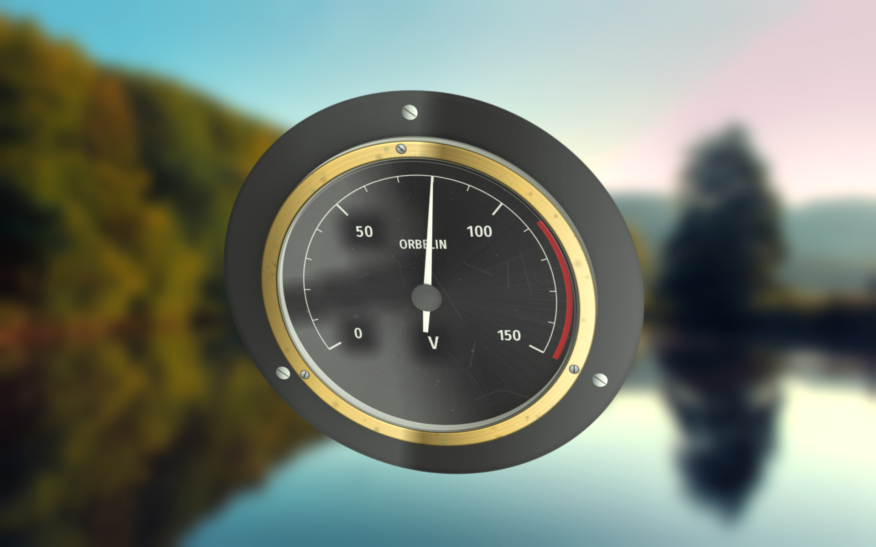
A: 80 V
